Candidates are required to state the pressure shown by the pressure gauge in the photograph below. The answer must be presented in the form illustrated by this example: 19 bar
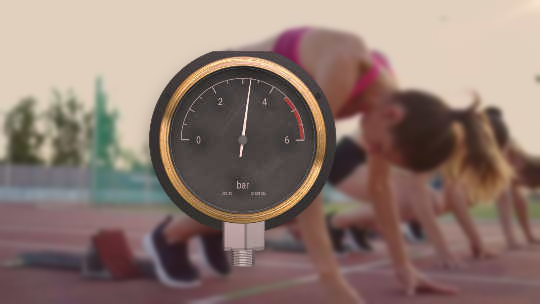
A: 3.25 bar
